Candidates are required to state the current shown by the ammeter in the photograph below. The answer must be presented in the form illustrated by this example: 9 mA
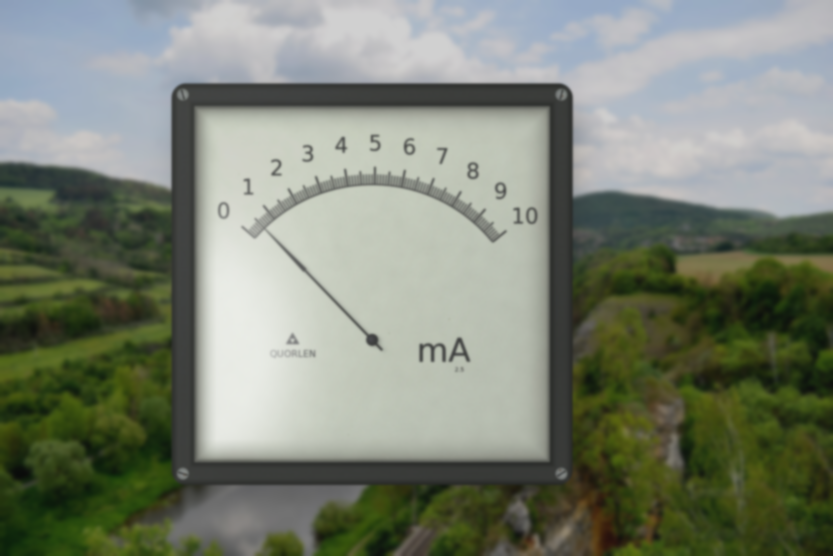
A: 0.5 mA
